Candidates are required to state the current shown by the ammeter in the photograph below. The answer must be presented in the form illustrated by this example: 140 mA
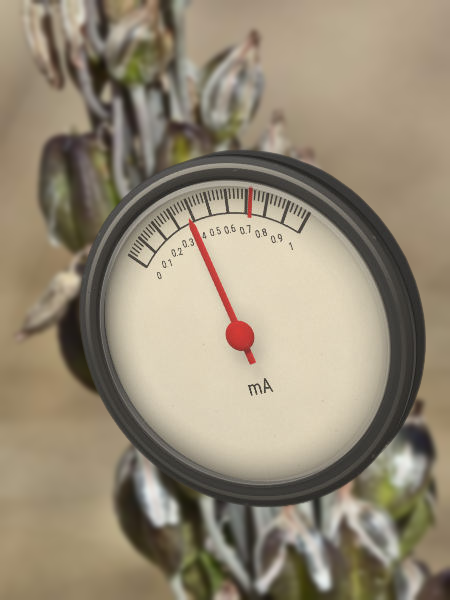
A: 0.4 mA
